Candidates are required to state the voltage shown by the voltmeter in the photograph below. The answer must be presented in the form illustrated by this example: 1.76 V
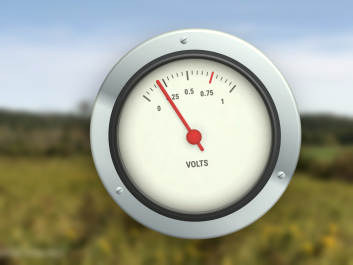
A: 0.2 V
